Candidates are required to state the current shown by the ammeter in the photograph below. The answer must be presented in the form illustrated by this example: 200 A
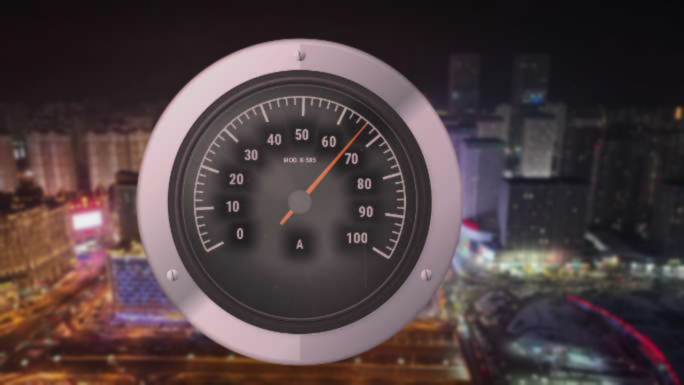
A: 66 A
